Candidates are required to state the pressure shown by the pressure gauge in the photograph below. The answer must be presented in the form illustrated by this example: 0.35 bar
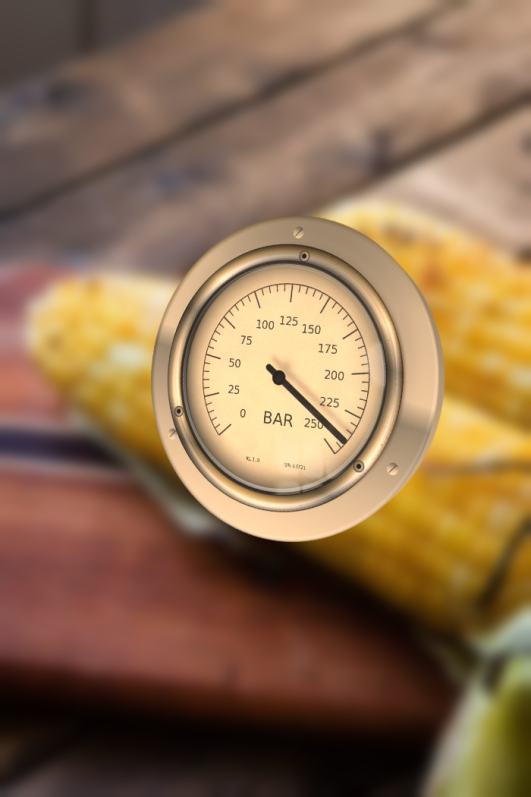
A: 240 bar
